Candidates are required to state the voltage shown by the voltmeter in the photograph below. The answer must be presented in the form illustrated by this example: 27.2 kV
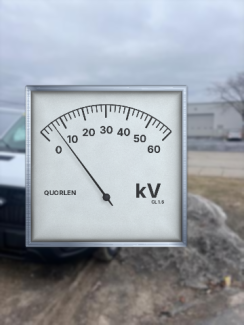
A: 6 kV
